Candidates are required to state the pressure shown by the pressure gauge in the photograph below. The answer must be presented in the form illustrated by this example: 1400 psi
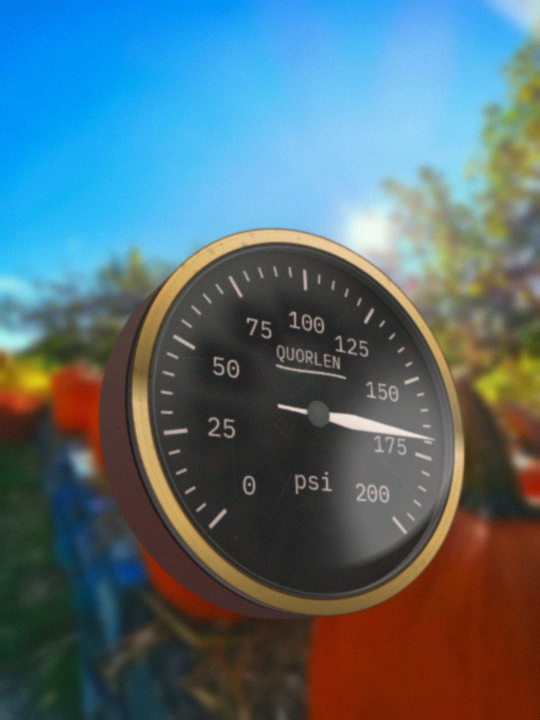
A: 170 psi
